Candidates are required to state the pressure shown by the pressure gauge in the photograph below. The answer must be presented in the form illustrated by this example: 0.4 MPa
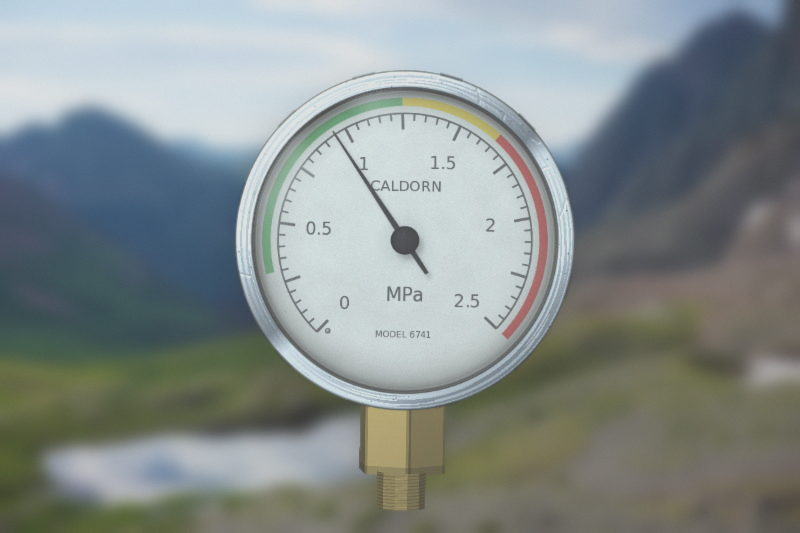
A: 0.95 MPa
